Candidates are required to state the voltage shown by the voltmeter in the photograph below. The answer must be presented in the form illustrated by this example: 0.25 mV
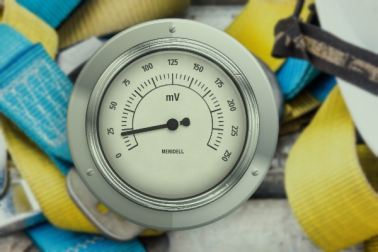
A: 20 mV
